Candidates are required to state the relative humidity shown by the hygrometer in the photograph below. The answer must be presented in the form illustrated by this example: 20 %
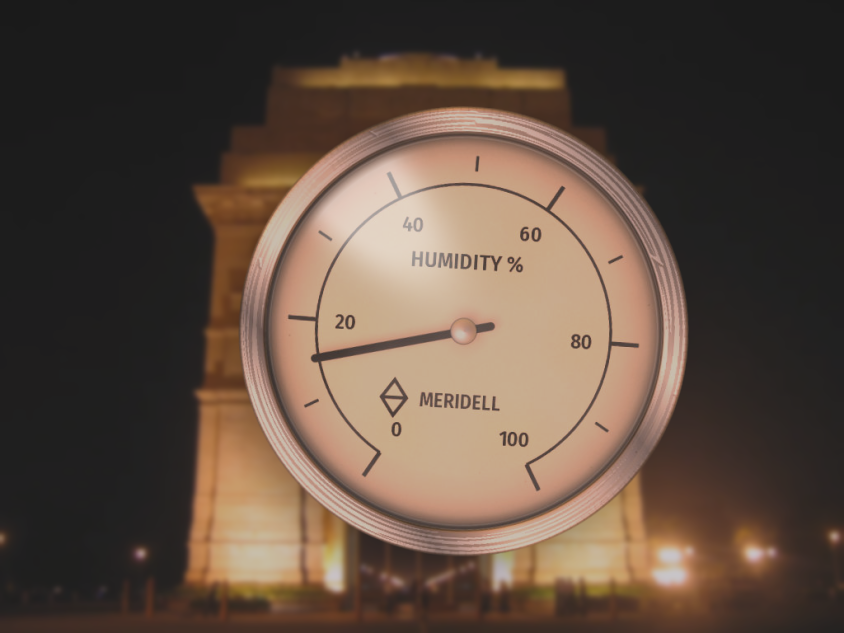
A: 15 %
